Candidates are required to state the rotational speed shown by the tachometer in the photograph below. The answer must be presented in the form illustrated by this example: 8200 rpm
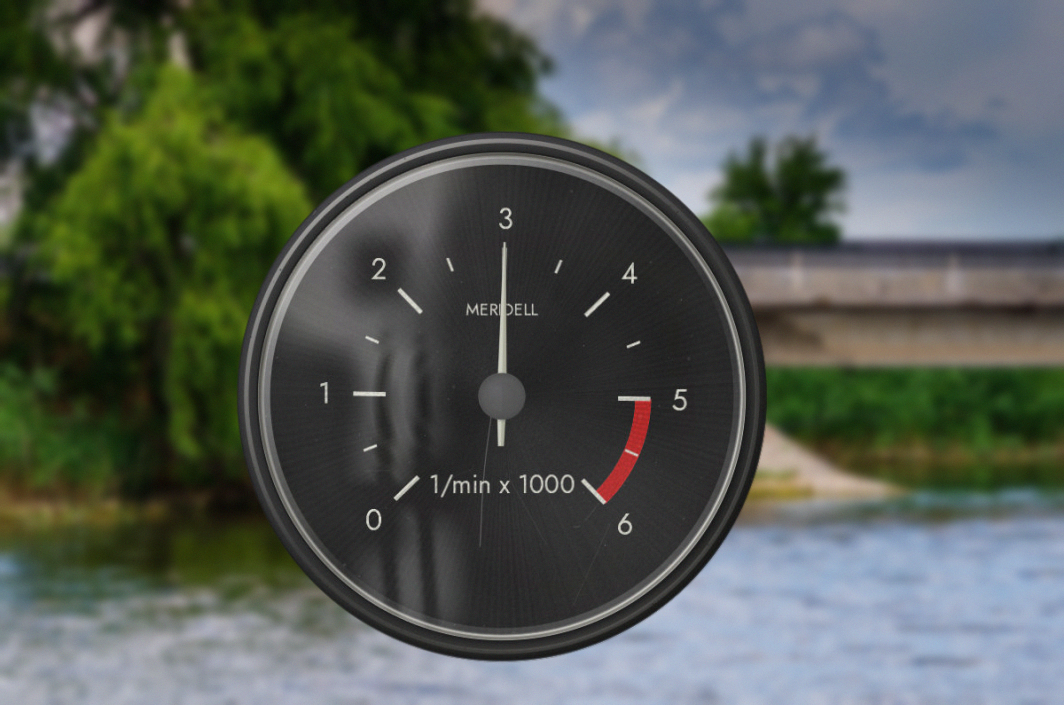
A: 3000 rpm
